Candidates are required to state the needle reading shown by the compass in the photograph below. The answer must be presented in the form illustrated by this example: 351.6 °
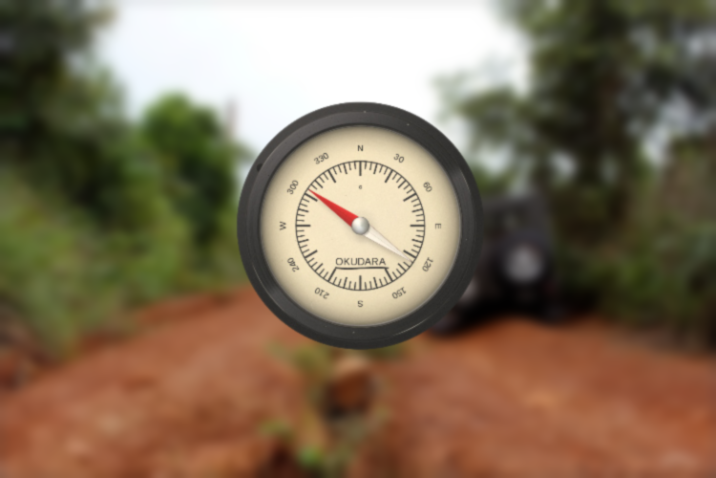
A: 305 °
